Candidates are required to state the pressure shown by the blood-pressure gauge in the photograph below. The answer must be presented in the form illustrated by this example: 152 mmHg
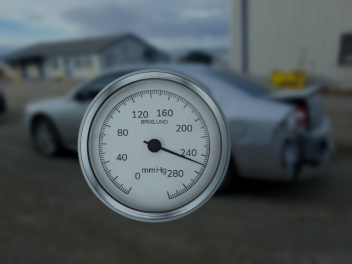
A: 250 mmHg
